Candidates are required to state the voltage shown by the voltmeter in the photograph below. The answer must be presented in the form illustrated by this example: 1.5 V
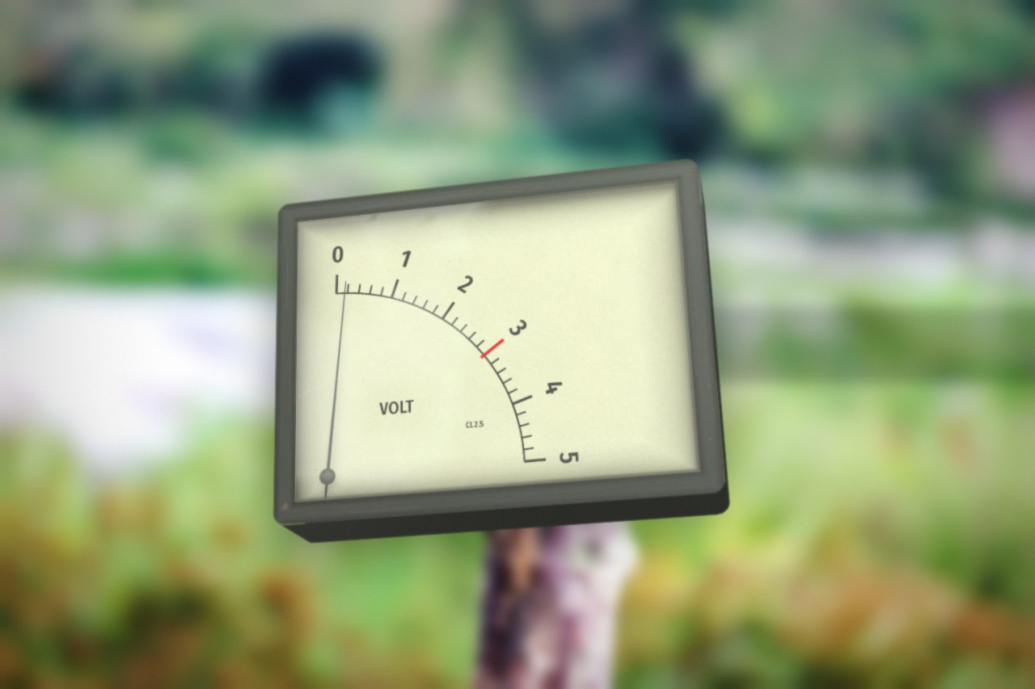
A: 0.2 V
